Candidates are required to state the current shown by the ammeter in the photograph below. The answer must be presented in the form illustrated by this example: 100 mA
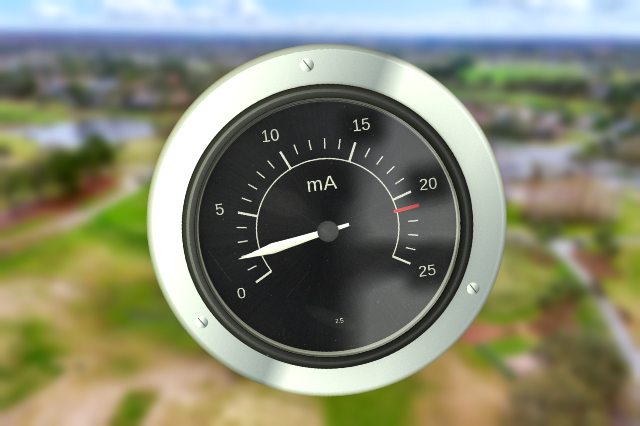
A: 2 mA
